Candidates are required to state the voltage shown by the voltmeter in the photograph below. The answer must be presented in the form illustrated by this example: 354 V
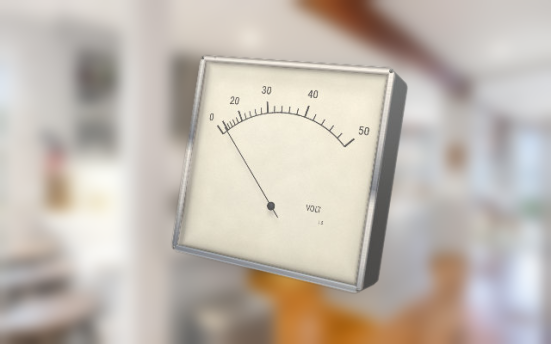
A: 10 V
